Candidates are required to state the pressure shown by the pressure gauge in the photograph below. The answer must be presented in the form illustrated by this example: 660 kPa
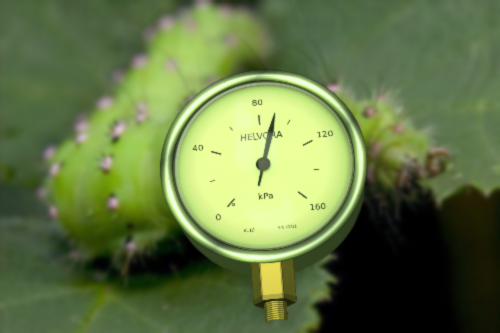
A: 90 kPa
